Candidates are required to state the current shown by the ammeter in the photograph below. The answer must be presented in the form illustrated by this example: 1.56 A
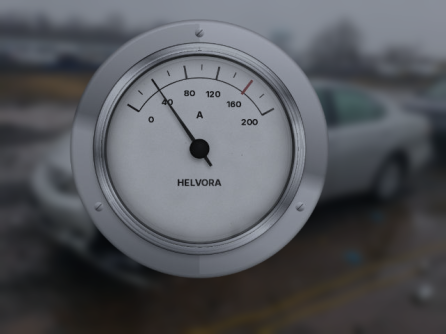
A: 40 A
